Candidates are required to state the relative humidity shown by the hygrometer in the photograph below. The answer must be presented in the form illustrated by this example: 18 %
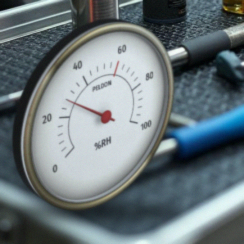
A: 28 %
